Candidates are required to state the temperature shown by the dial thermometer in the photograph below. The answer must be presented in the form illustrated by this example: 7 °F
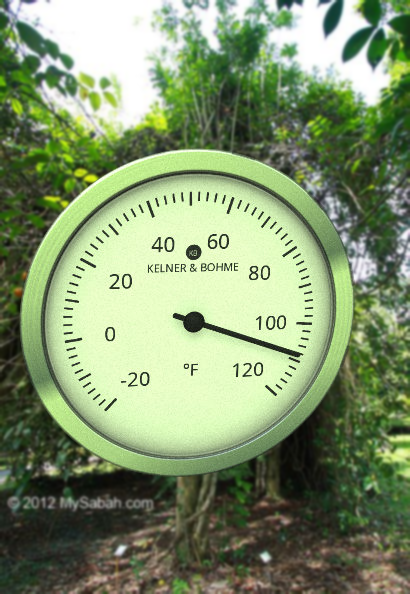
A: 108 °F
